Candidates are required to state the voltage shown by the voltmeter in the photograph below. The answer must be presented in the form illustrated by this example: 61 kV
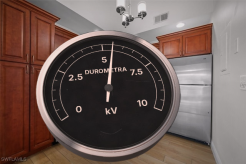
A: 5.5 kV
